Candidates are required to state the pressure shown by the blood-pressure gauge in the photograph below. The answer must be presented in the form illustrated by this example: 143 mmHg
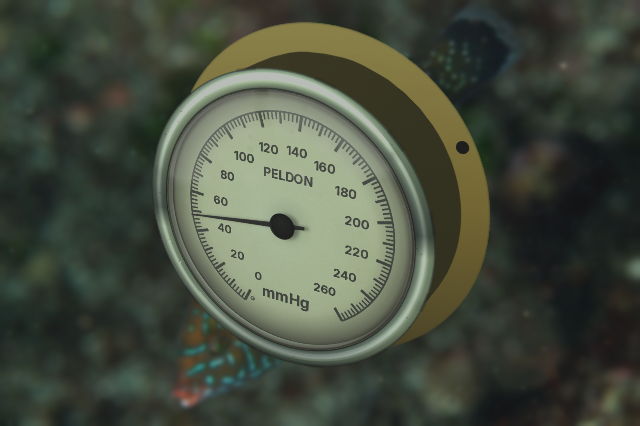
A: 50 mmHg
